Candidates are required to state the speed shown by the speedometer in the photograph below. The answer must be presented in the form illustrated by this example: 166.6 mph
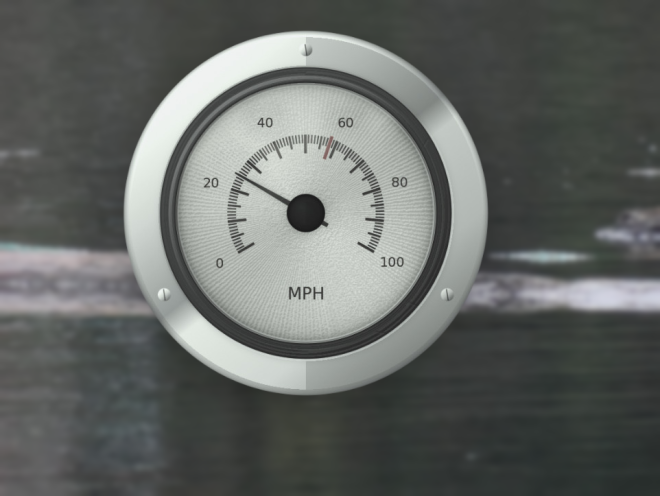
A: 25 mph
